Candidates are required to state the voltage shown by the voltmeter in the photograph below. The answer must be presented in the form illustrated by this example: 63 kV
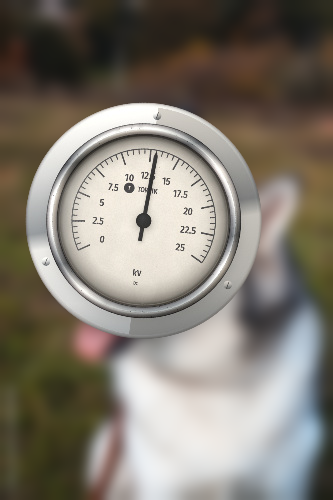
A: 13 kV
